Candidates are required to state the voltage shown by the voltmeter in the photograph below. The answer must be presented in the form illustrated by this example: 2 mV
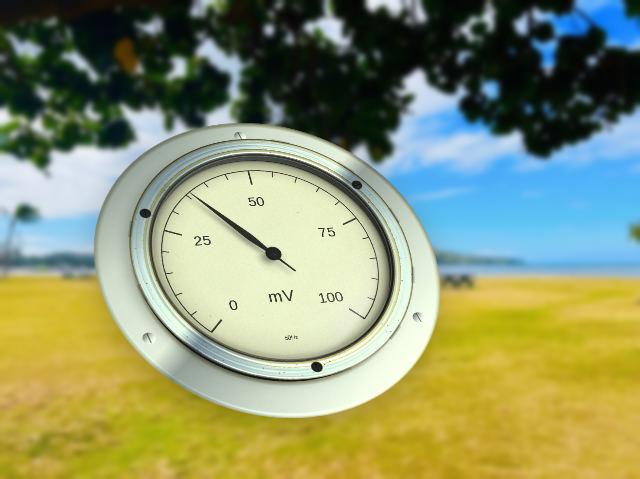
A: 35 mV
